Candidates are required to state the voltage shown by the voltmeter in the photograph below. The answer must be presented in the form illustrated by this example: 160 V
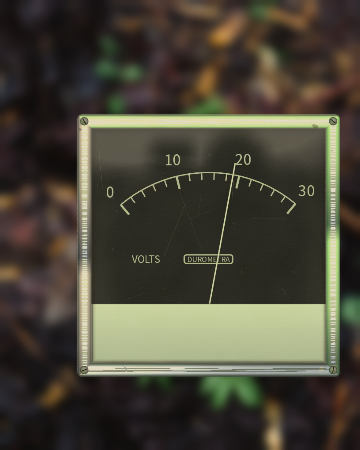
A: 19 V
